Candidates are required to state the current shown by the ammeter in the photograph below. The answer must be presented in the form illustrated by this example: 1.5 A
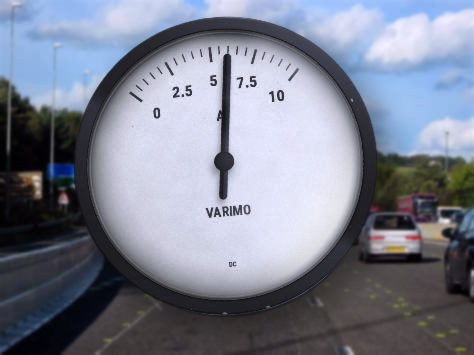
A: 6 A
